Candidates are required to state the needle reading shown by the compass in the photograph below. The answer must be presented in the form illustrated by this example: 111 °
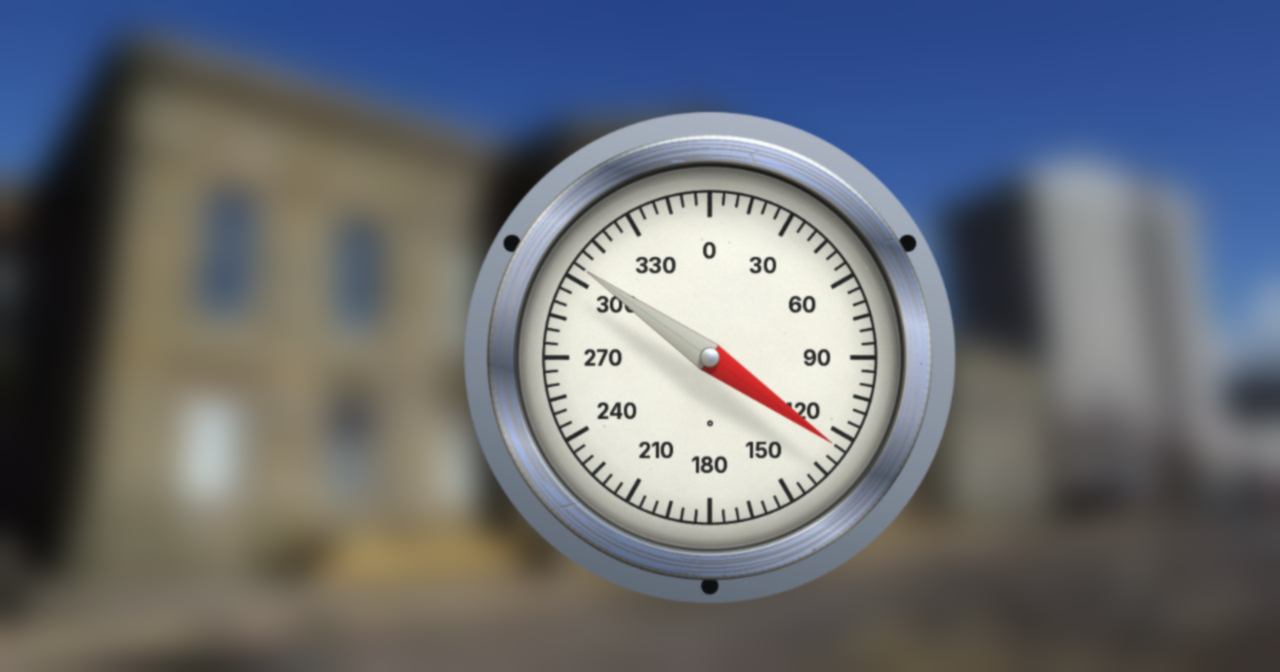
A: 125 °
